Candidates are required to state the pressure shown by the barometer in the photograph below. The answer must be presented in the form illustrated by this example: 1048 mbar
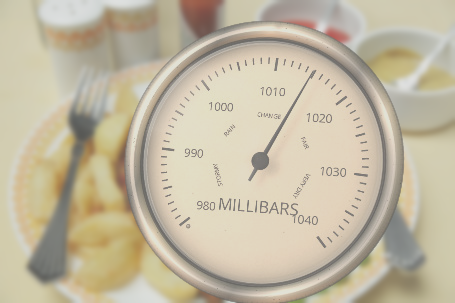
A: 1015 mbar
